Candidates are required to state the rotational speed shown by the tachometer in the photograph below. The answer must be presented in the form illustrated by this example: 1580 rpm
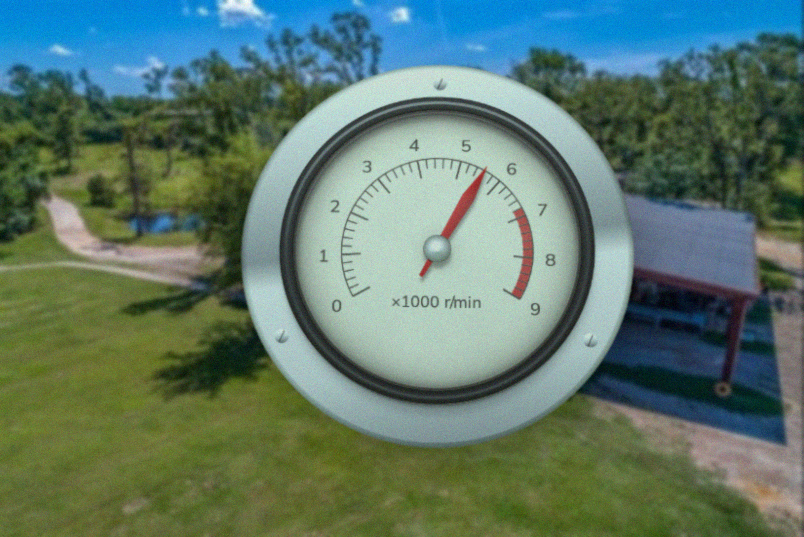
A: 5600 rpm
